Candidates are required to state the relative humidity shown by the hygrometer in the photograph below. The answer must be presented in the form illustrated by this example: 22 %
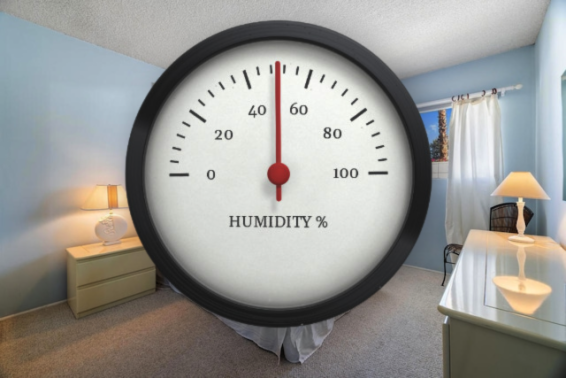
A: 50 %
